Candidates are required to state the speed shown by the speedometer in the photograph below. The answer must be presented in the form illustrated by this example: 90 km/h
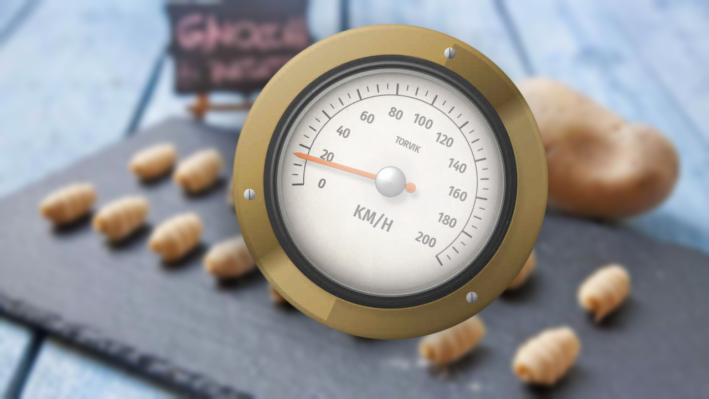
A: 15 km/h
